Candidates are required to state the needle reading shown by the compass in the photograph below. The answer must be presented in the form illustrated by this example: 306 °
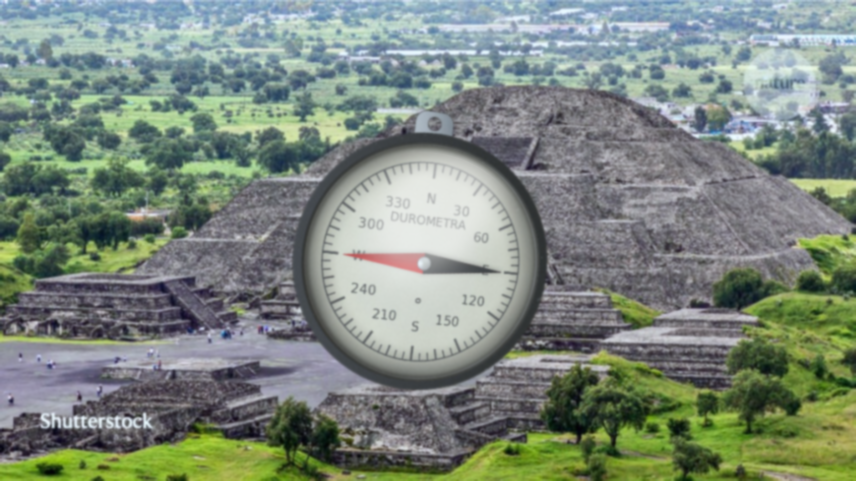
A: 270 °
